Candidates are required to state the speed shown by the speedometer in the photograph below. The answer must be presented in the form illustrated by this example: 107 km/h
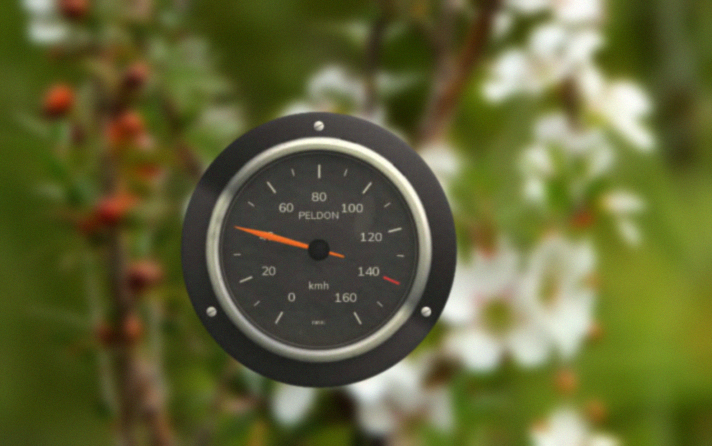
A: 40 km/h
